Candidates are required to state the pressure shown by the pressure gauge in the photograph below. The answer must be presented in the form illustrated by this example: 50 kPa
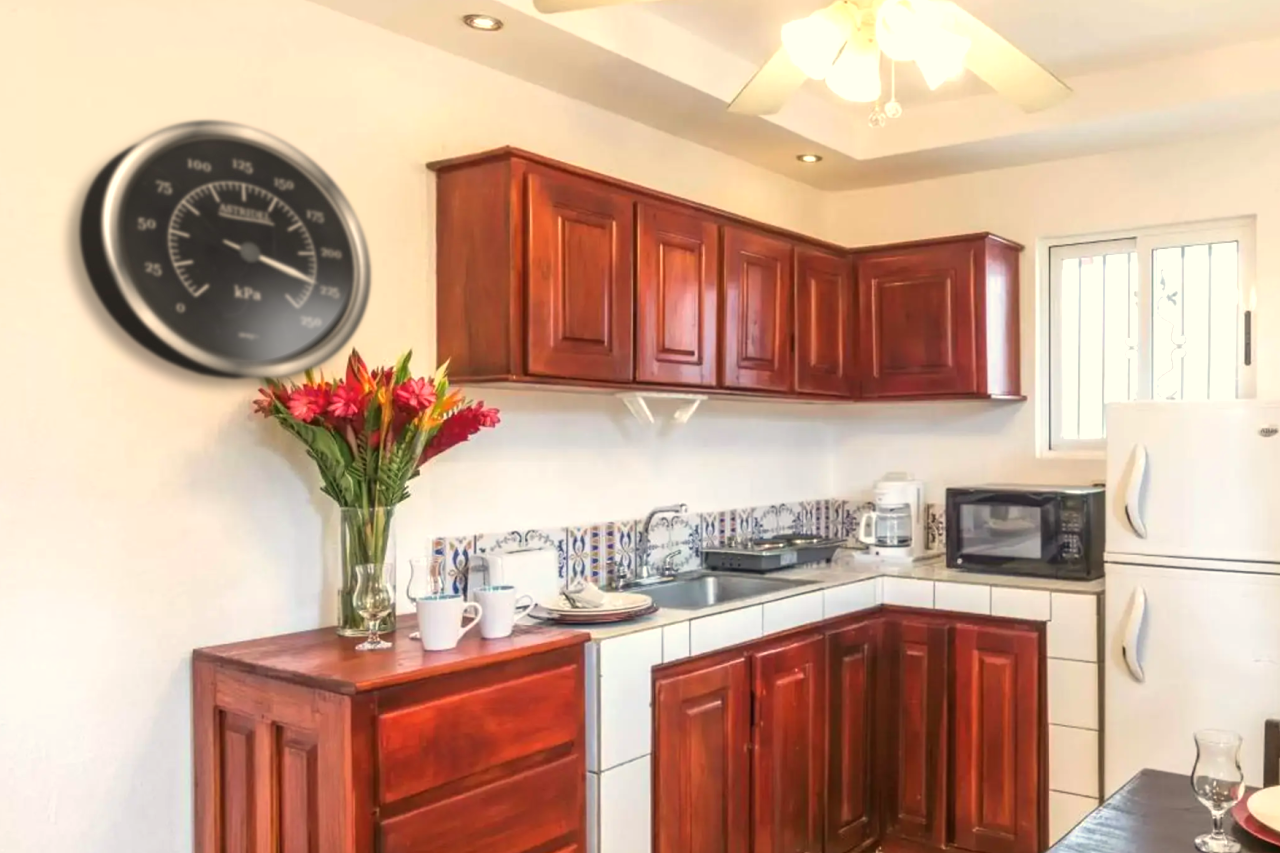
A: 225 kPa
